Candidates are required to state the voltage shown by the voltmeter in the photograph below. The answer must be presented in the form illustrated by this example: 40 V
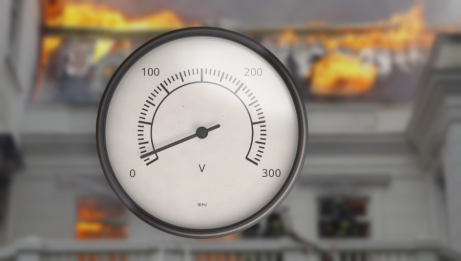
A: 10 V
